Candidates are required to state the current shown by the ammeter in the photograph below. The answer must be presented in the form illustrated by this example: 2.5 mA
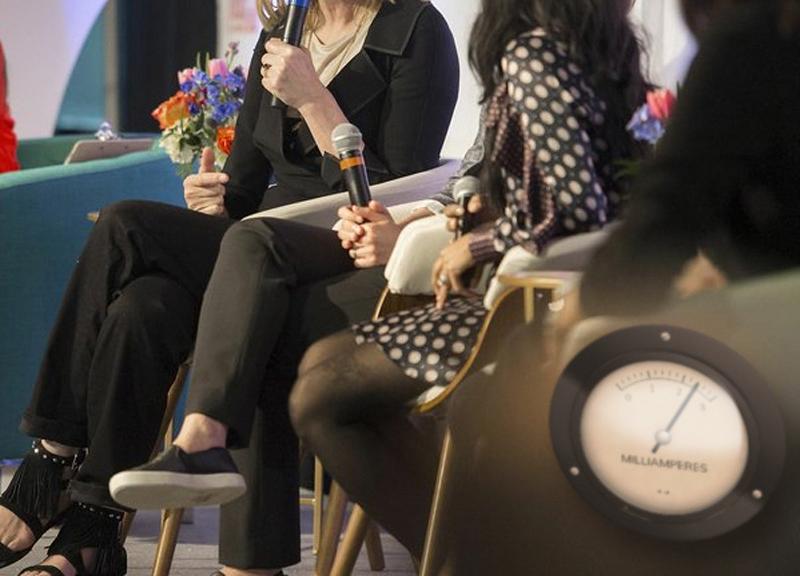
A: 2.4 mA
